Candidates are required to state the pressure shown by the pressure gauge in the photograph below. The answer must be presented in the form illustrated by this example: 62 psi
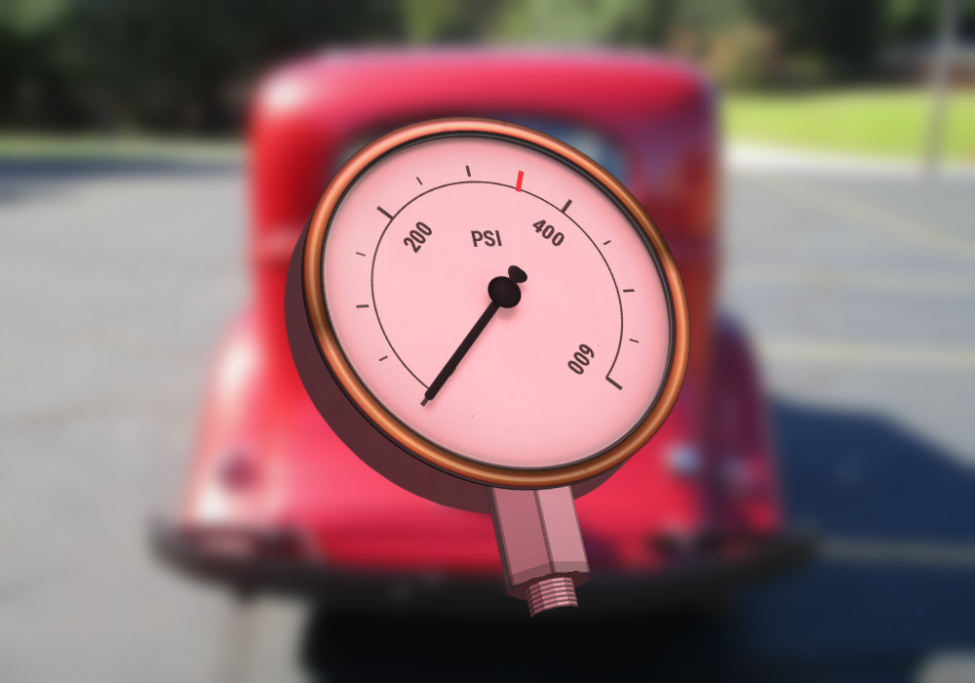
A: 0 psi
